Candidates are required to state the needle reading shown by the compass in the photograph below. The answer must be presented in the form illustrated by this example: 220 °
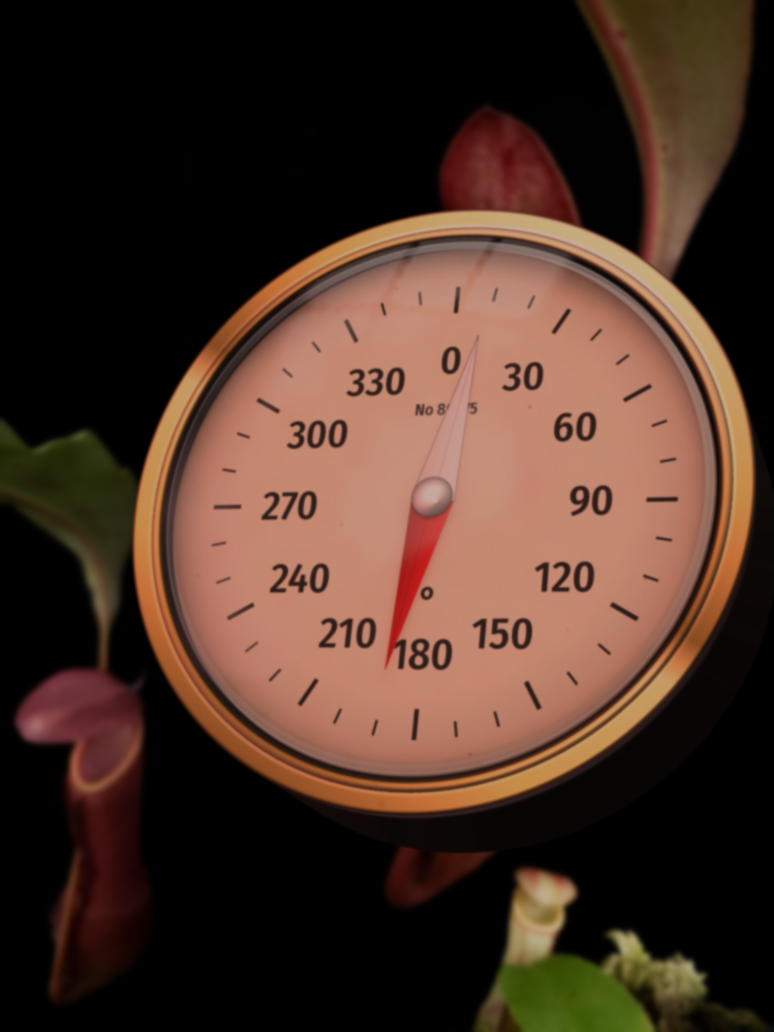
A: 190 °
